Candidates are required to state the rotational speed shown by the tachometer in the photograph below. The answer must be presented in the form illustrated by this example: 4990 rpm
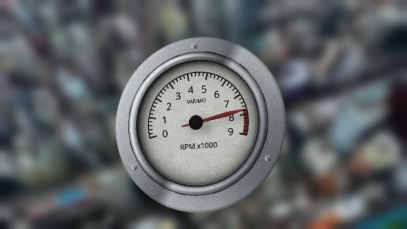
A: 7800 rpm
